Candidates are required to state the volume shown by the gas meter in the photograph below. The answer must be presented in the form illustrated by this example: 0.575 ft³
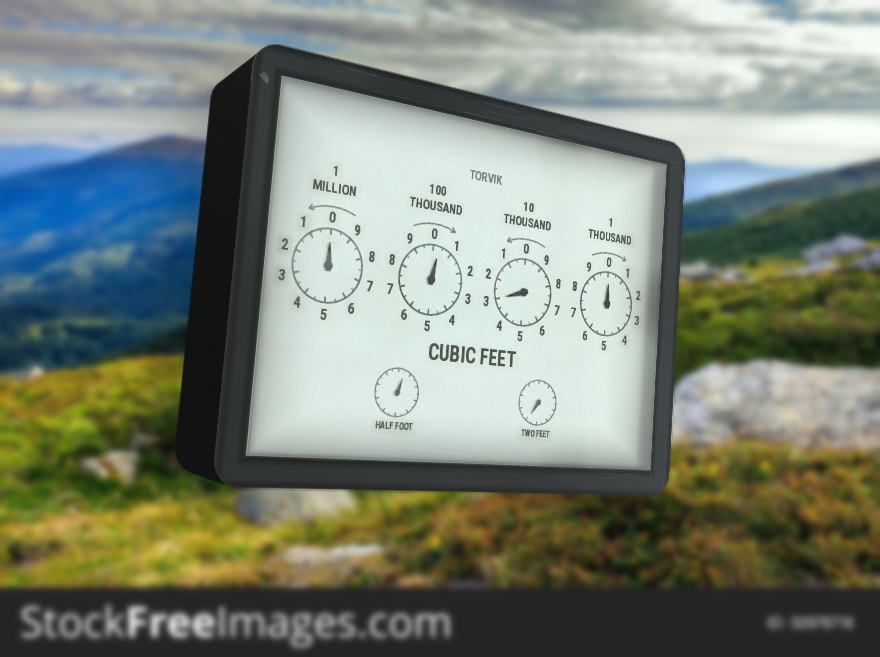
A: 3000 ft³
